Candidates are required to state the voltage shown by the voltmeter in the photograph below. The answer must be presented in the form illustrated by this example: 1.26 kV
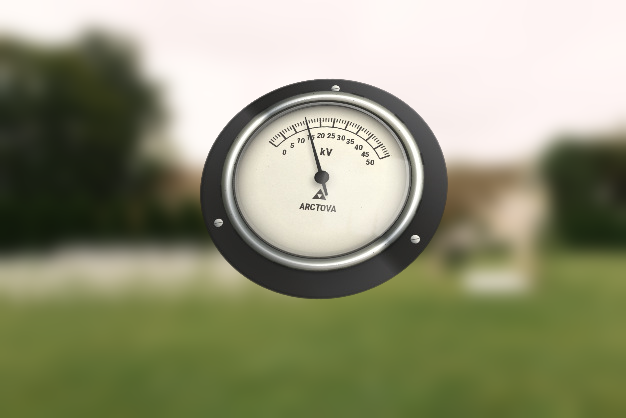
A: 15 kV
